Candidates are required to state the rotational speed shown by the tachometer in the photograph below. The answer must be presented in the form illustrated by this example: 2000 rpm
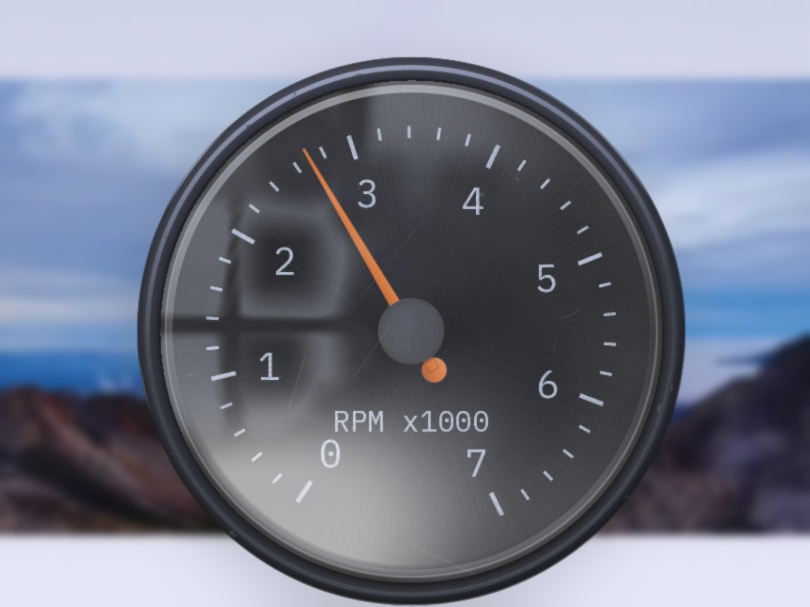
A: 2700 rpm
